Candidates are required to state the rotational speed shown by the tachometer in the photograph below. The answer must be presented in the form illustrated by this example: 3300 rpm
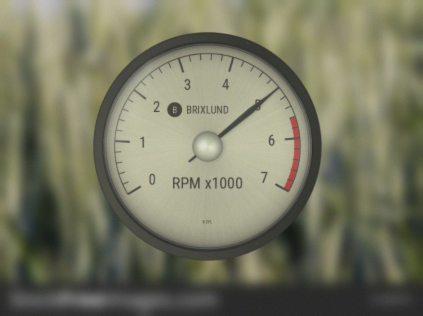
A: 5000 rpm
